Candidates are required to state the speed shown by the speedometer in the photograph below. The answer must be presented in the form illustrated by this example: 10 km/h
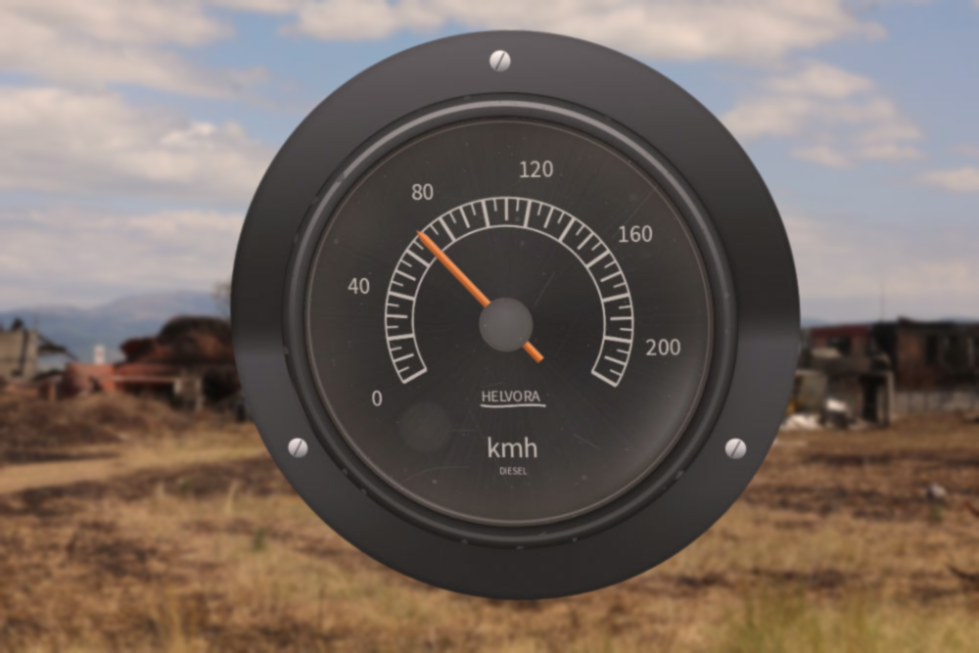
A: 70 km/h
